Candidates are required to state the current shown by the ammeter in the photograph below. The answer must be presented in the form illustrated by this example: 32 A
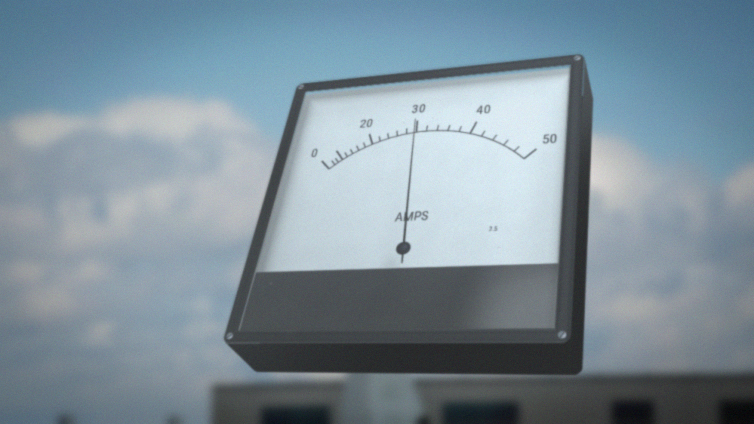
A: 30 A
